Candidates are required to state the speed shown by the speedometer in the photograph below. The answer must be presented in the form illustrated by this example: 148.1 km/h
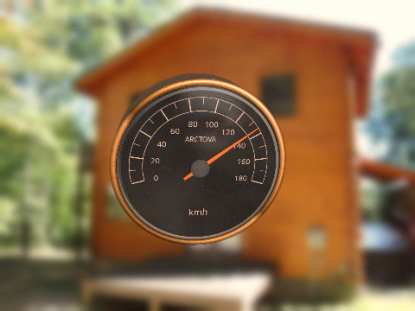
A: 135 km/h
